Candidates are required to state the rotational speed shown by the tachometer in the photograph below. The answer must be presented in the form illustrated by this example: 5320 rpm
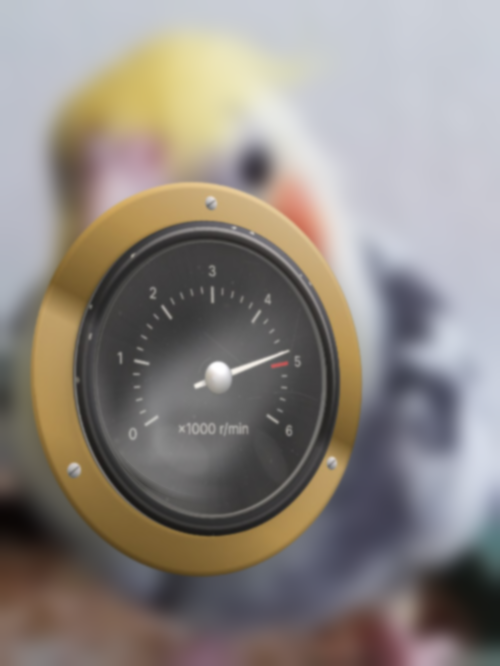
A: 4800 rpm
